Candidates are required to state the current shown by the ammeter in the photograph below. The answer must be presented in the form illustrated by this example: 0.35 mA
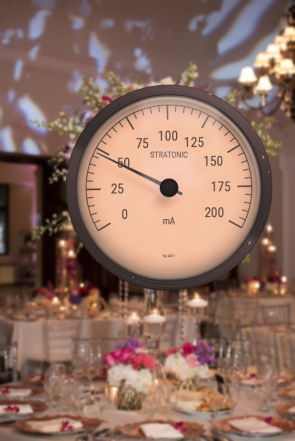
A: 47.5 mA
